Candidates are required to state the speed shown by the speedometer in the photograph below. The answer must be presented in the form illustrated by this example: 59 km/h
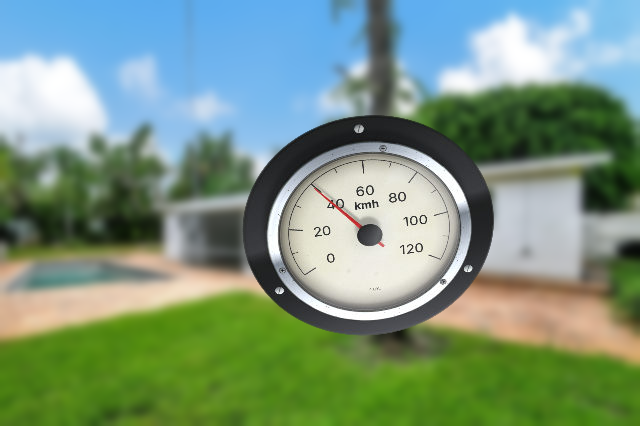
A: 40 km/h
